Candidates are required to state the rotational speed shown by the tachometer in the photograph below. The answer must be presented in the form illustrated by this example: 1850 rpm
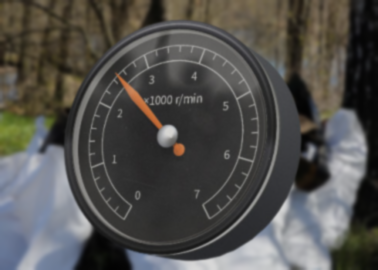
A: 2500 rpm
